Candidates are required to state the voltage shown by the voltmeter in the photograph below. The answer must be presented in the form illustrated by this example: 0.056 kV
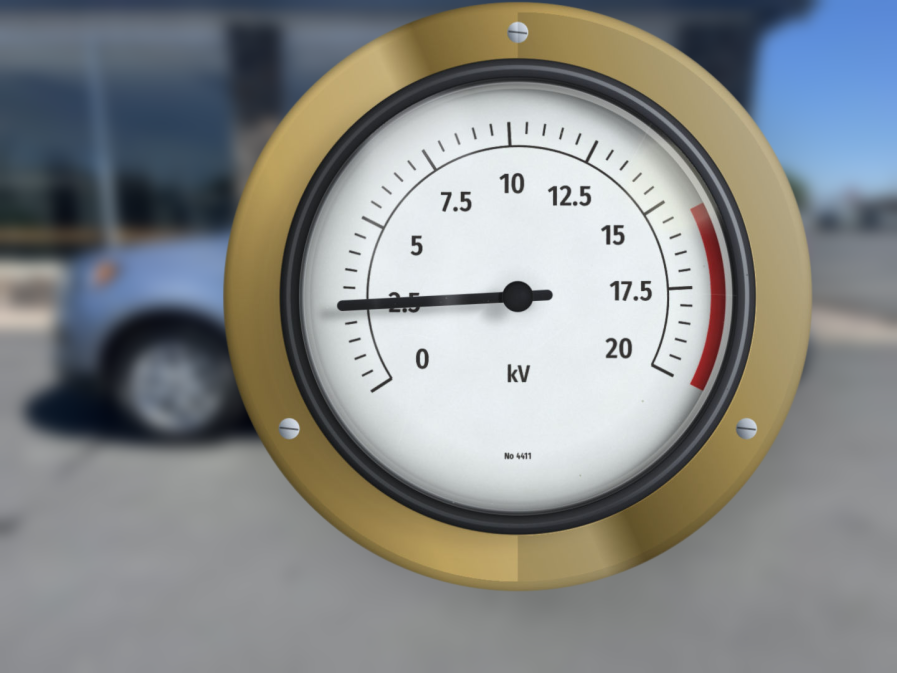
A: 2.5 kV
